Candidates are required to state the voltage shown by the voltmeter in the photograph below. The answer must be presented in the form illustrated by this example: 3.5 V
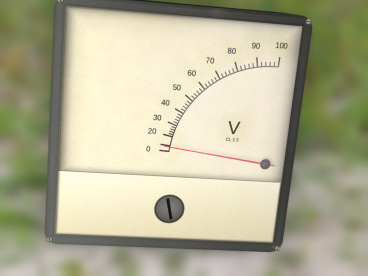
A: 10 V
